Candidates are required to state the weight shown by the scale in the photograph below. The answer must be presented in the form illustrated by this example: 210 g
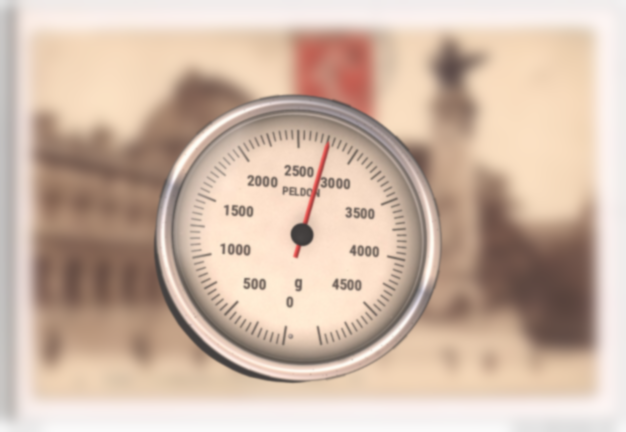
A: 2750 g
